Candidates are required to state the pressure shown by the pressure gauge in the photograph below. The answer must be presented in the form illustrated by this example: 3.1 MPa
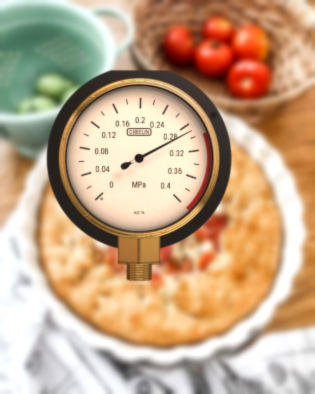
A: 0.29 MPa
